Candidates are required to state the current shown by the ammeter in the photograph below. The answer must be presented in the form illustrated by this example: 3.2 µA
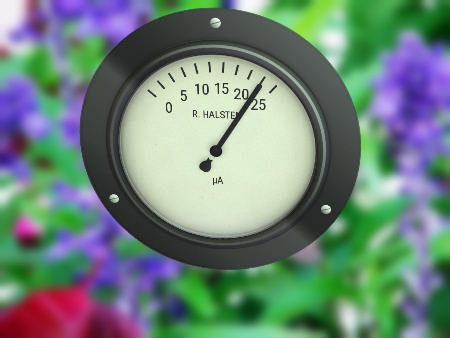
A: 22.5 µA
